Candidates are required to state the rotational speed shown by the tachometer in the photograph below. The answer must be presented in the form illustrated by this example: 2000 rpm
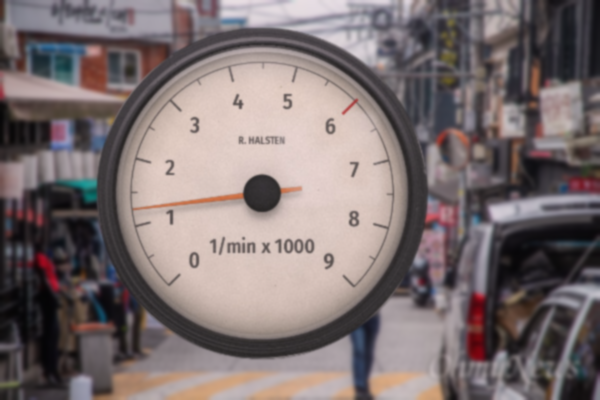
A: 1250 rpm
